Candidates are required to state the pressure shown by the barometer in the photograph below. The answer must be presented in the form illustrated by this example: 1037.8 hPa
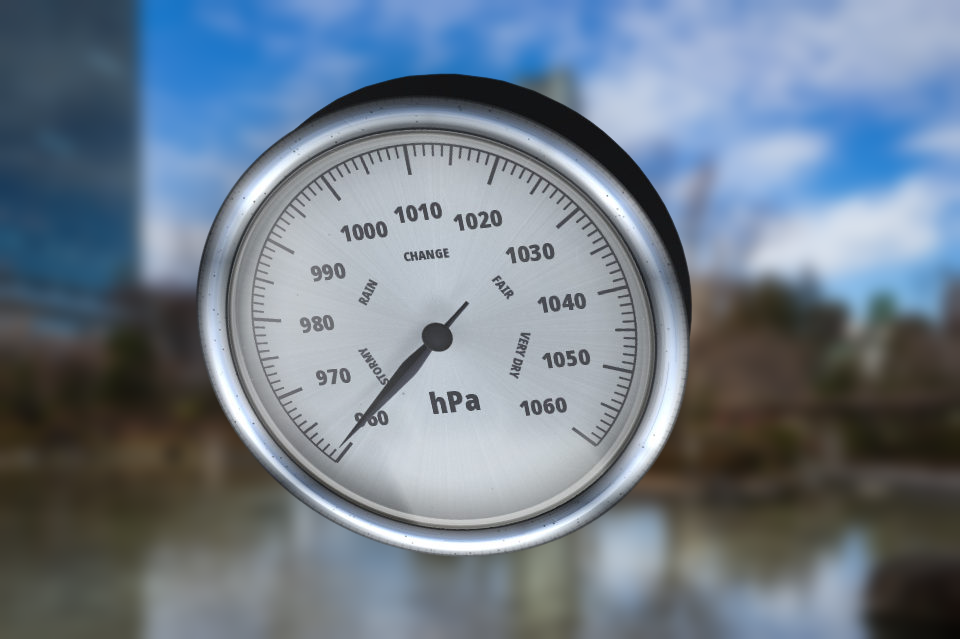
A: 961 hPa
